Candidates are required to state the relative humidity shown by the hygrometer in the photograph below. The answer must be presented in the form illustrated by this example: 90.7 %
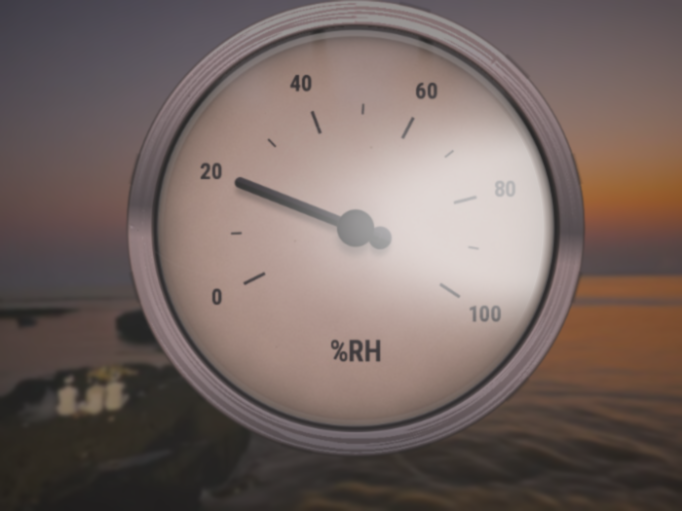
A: 20 %
